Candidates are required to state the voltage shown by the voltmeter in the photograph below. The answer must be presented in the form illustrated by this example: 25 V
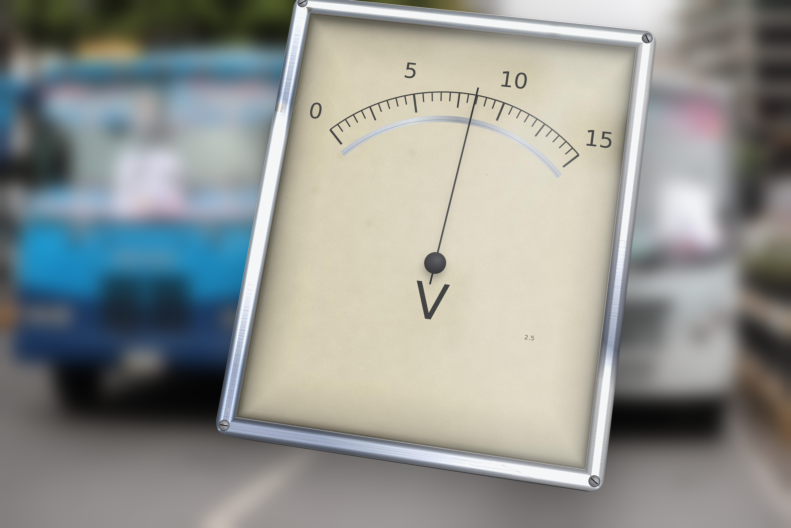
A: 8.5 V
